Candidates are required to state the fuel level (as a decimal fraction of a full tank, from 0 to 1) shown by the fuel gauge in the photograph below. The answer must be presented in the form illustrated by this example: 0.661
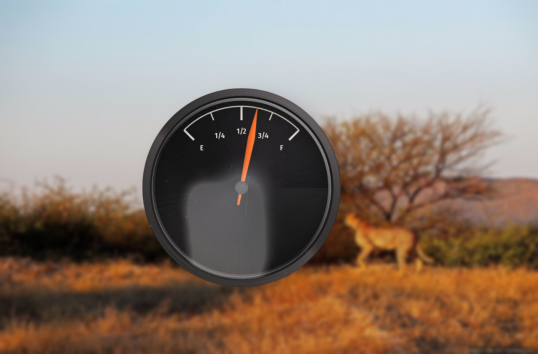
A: 0.625
